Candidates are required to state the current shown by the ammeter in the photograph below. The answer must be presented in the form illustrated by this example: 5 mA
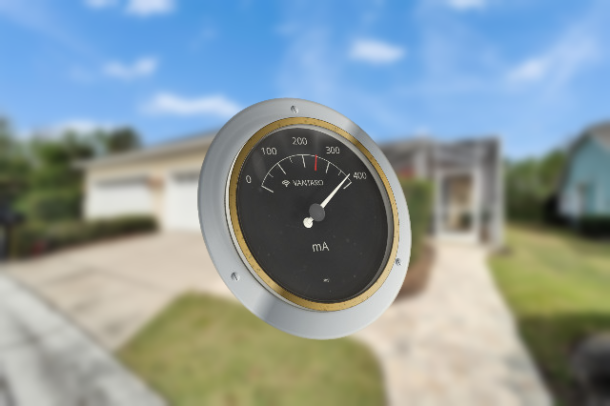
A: 375 mA
